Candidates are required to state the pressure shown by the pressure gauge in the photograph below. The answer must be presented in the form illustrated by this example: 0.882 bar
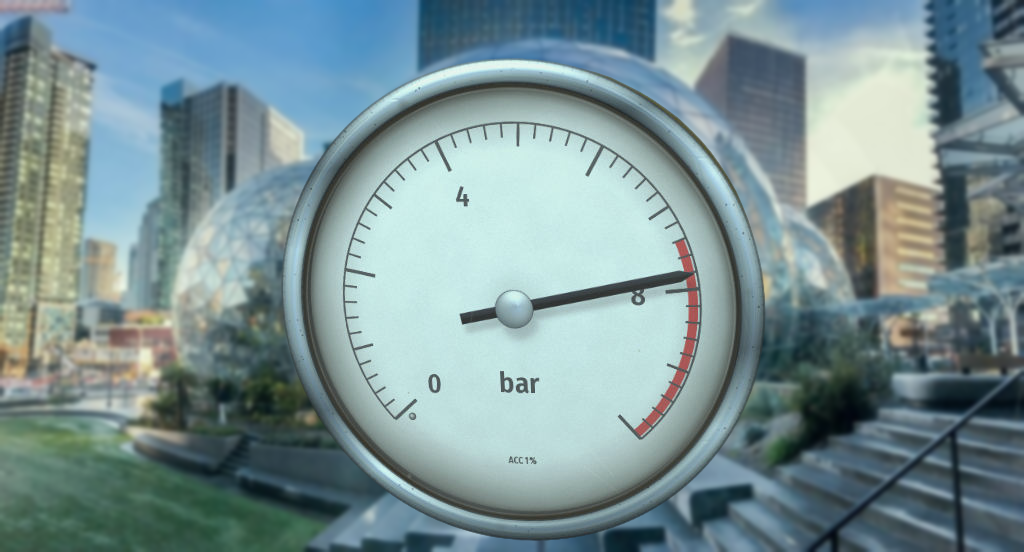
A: 7.8 bar
